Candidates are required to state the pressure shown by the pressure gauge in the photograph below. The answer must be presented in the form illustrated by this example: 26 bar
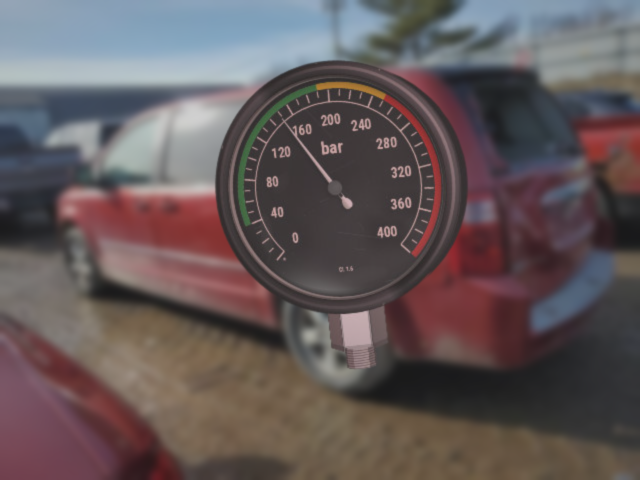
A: 150 bar
